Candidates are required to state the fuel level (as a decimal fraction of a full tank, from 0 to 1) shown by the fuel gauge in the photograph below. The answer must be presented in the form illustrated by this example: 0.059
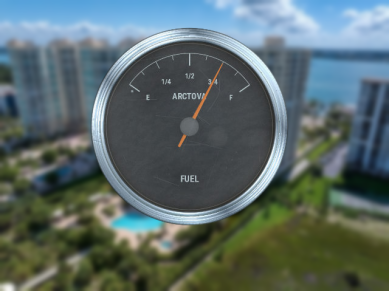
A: 0.75
